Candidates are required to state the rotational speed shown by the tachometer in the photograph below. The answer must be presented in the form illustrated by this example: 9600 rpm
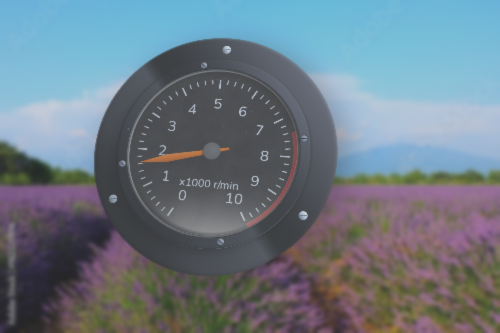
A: 1600 rpm
